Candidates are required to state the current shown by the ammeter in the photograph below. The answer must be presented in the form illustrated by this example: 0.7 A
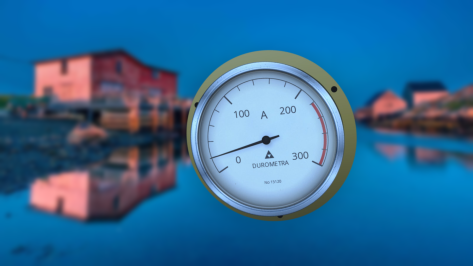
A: 20 A
